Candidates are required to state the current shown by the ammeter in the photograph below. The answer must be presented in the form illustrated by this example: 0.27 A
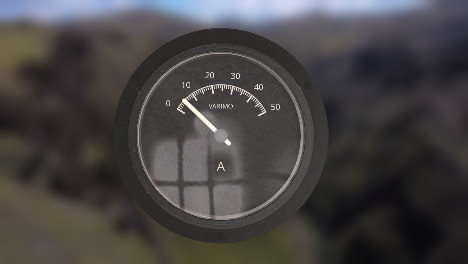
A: 5 A
